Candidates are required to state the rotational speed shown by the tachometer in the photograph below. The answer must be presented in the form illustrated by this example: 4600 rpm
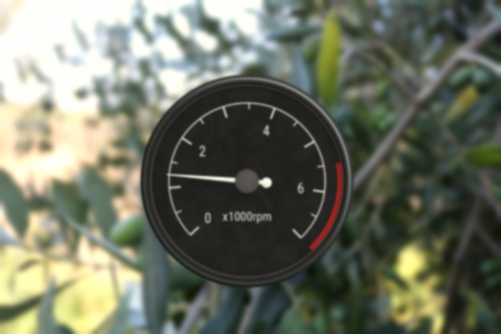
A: 1250 rpm
